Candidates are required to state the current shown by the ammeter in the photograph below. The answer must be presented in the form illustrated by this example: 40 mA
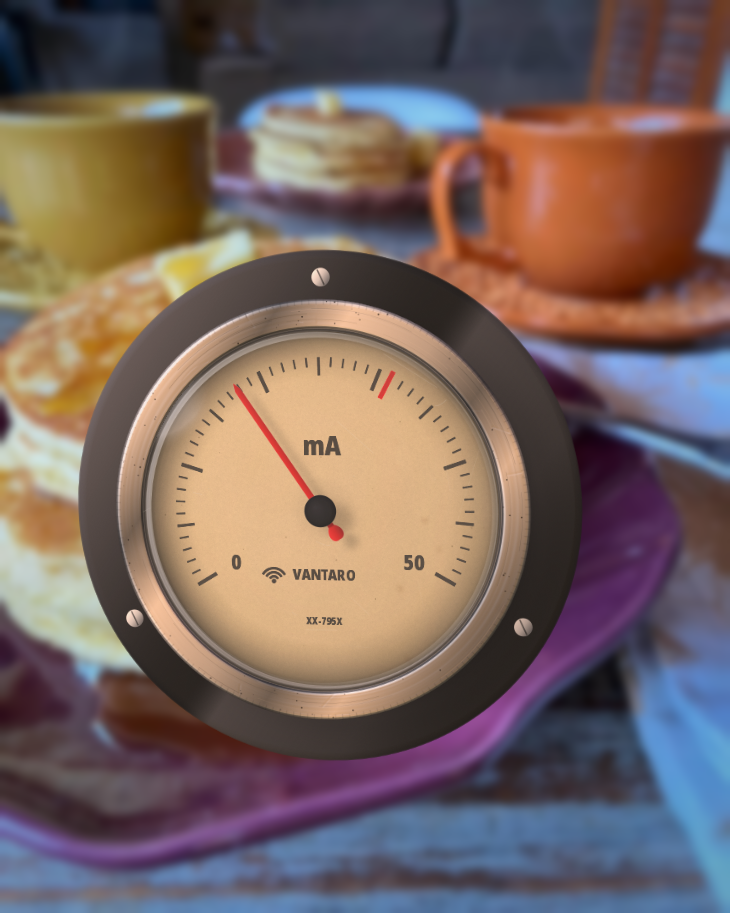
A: 18 mA
